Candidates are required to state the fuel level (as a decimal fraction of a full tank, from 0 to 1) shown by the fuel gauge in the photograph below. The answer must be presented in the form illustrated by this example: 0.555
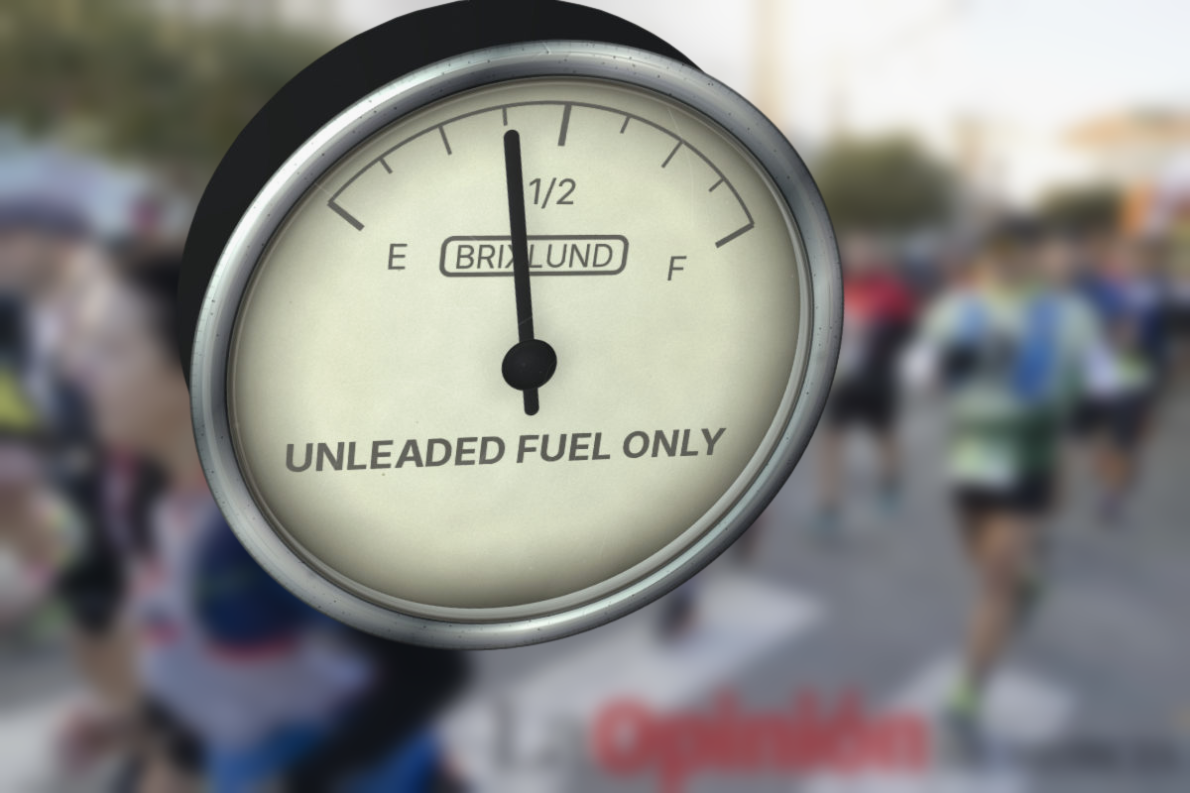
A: 0.375
